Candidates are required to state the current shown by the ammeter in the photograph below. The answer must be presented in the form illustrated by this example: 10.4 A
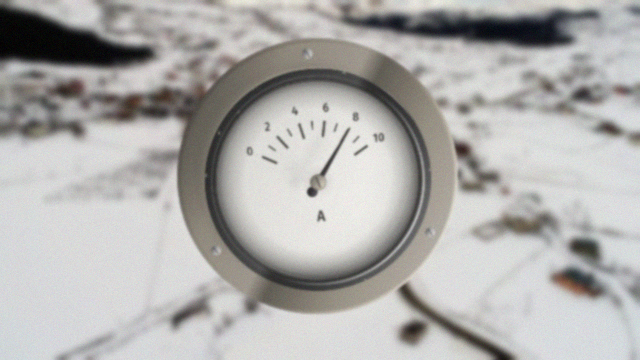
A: 8 A
